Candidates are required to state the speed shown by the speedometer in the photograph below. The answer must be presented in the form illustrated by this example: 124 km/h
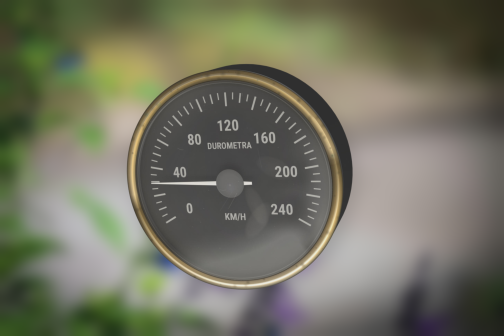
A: 30 km/h
